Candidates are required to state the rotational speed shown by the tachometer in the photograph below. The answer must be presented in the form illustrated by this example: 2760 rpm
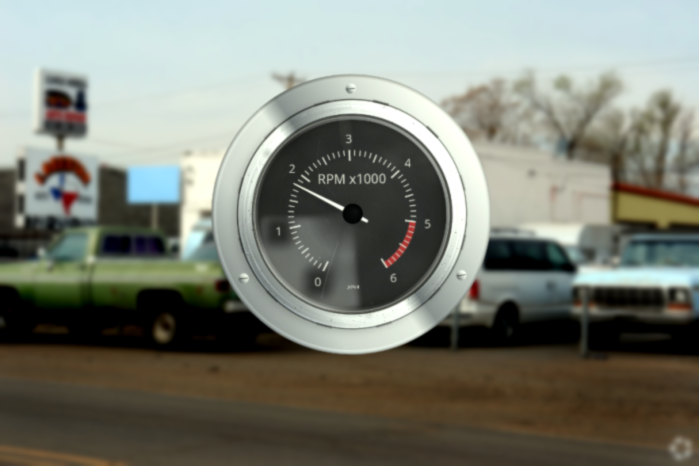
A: 1800 rpm
